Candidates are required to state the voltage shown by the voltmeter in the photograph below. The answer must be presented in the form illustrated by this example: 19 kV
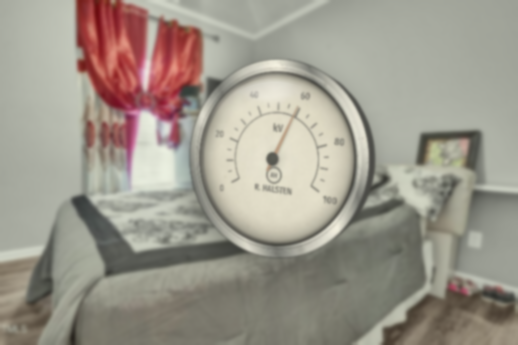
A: 60 kV
